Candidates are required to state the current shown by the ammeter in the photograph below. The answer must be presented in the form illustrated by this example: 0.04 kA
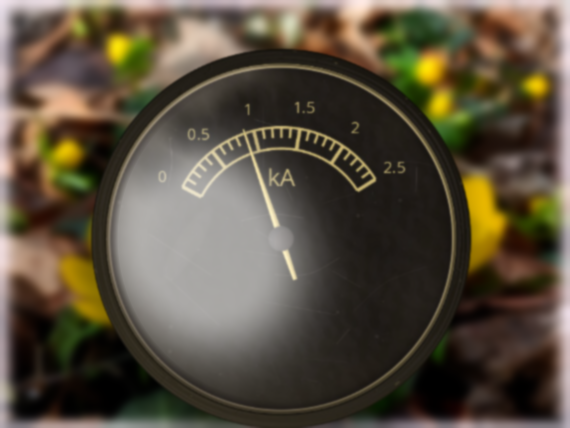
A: 0.9 kA
